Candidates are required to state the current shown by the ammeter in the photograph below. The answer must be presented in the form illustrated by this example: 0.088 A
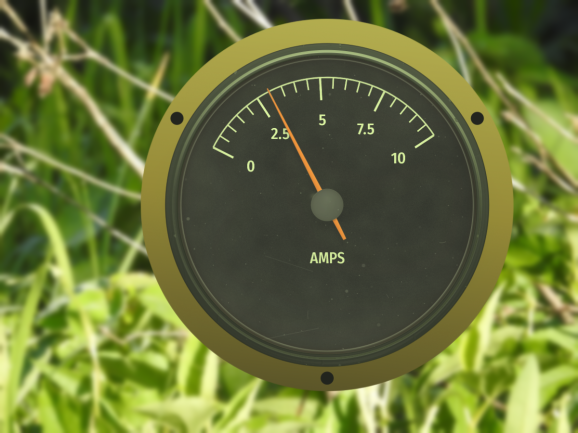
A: 3 A
